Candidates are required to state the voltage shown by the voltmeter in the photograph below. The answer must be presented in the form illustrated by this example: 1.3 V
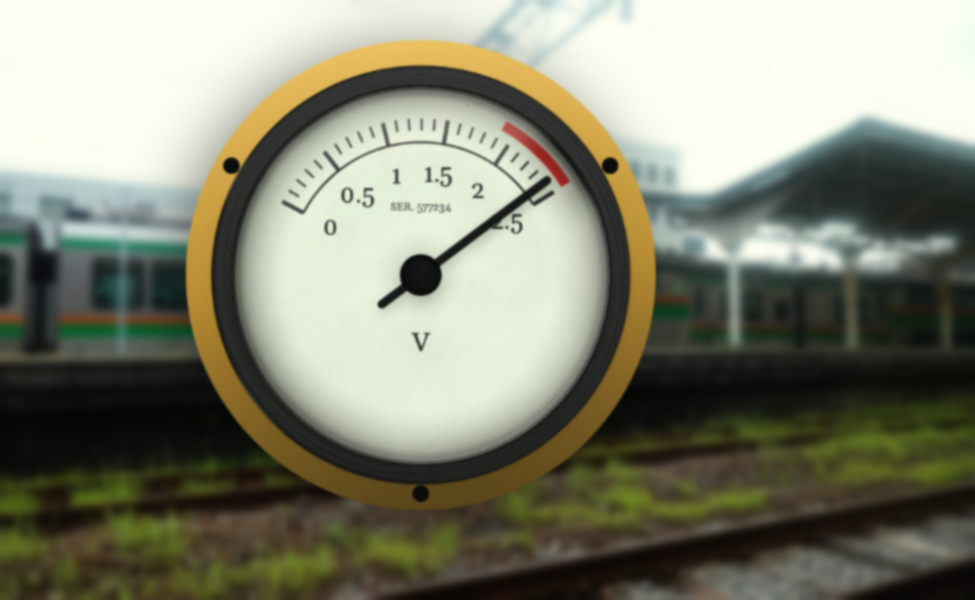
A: 2.4 V
